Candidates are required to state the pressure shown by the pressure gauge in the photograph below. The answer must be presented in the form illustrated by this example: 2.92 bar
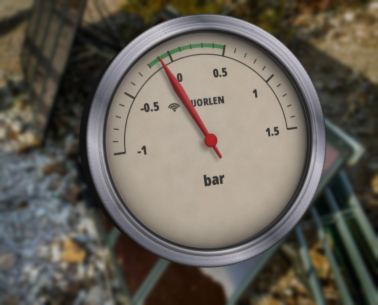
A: -0.1 bar
